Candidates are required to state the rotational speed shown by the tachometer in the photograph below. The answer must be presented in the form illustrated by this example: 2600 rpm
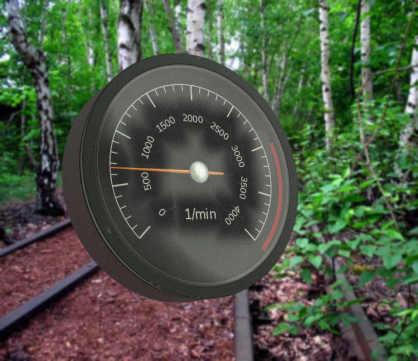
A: 650 rpm
